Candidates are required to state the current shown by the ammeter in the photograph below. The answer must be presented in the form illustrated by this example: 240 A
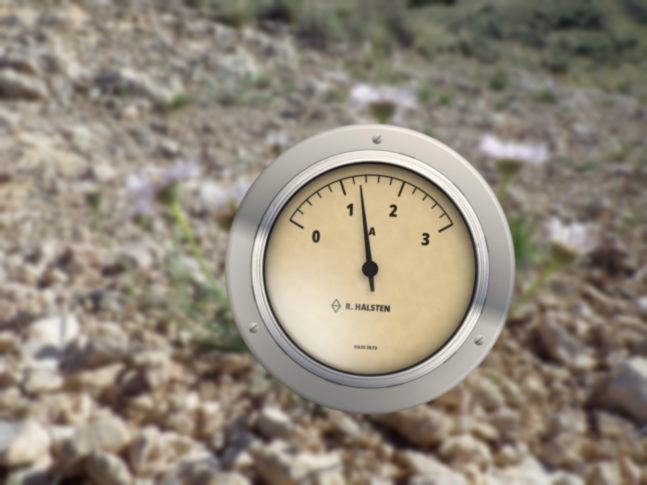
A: 1.3 A
